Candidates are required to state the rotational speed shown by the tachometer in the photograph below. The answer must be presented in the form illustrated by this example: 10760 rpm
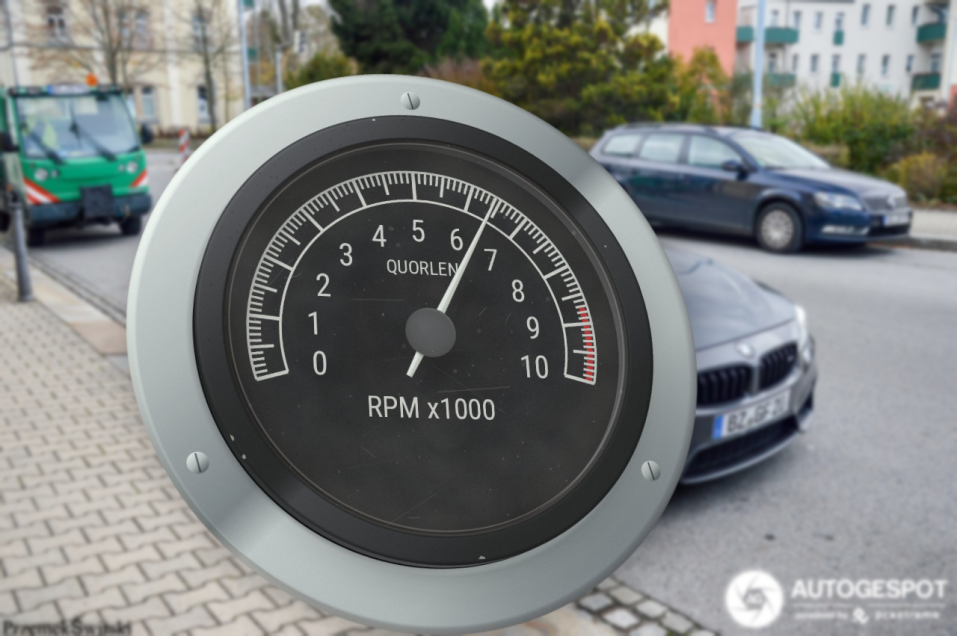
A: 6400 rpm
